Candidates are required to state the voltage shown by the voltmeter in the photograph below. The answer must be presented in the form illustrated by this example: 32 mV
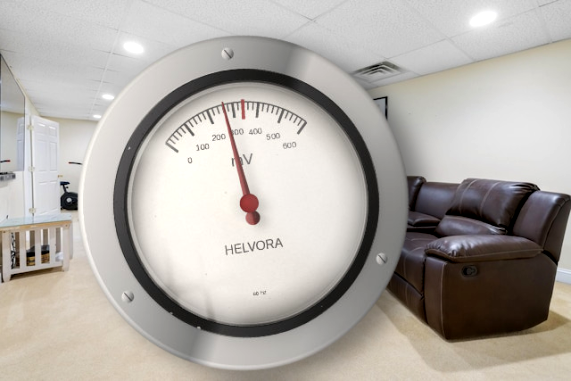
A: 260 mV
